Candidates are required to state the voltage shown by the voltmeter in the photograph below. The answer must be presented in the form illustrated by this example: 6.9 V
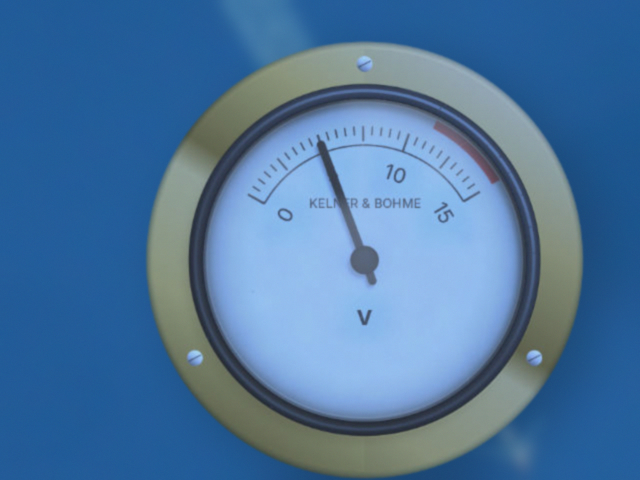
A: 5 V
